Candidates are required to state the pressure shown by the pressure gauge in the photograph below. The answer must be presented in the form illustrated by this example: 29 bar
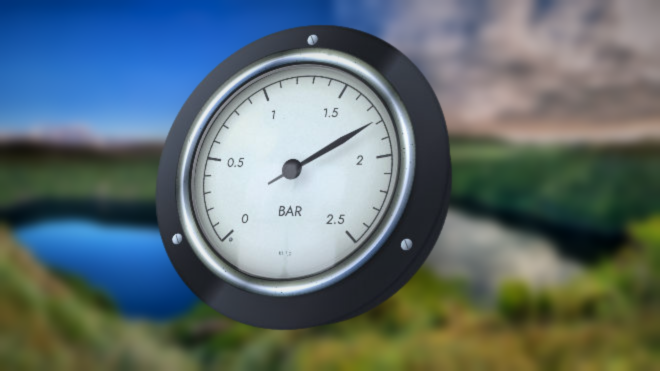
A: 1.8 bar
